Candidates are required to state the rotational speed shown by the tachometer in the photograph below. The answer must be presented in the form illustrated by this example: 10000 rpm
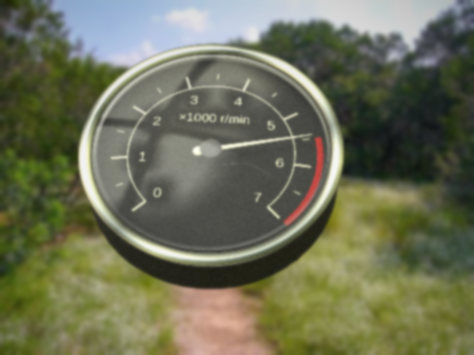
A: 5500 rpm
